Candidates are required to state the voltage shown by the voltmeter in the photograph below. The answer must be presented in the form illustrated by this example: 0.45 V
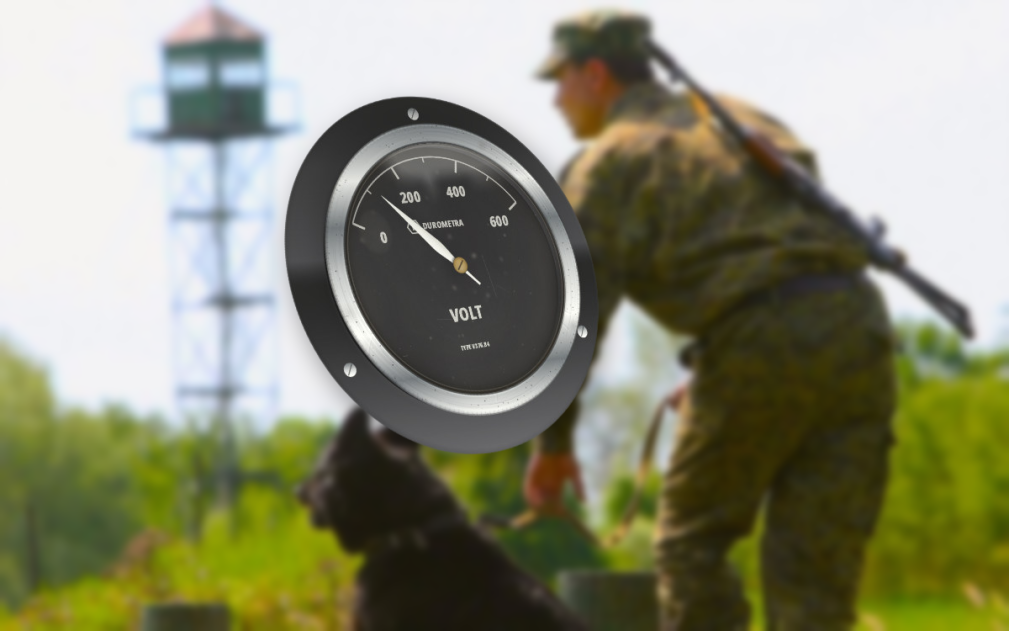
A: 100 V
